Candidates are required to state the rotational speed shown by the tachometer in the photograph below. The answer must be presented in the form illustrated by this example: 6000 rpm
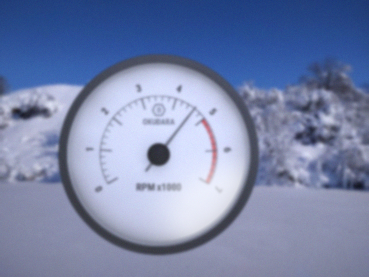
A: 4600 rpm
